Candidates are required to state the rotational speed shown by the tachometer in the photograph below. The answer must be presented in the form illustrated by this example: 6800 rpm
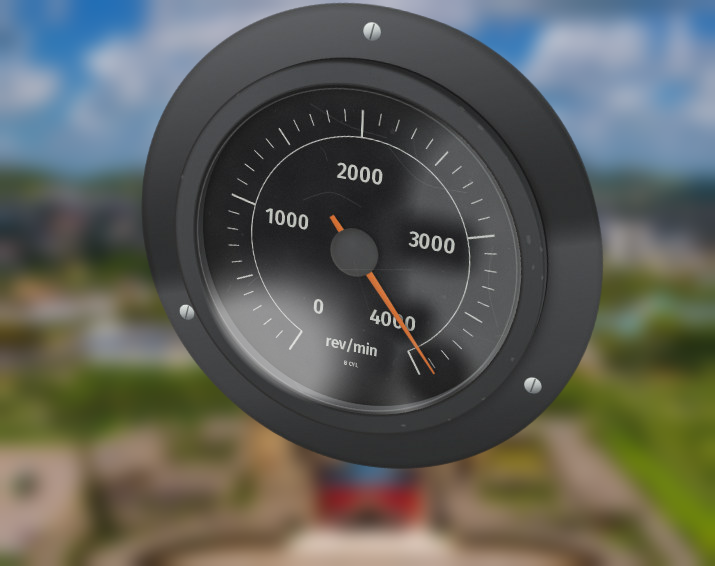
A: 3900 rpm
